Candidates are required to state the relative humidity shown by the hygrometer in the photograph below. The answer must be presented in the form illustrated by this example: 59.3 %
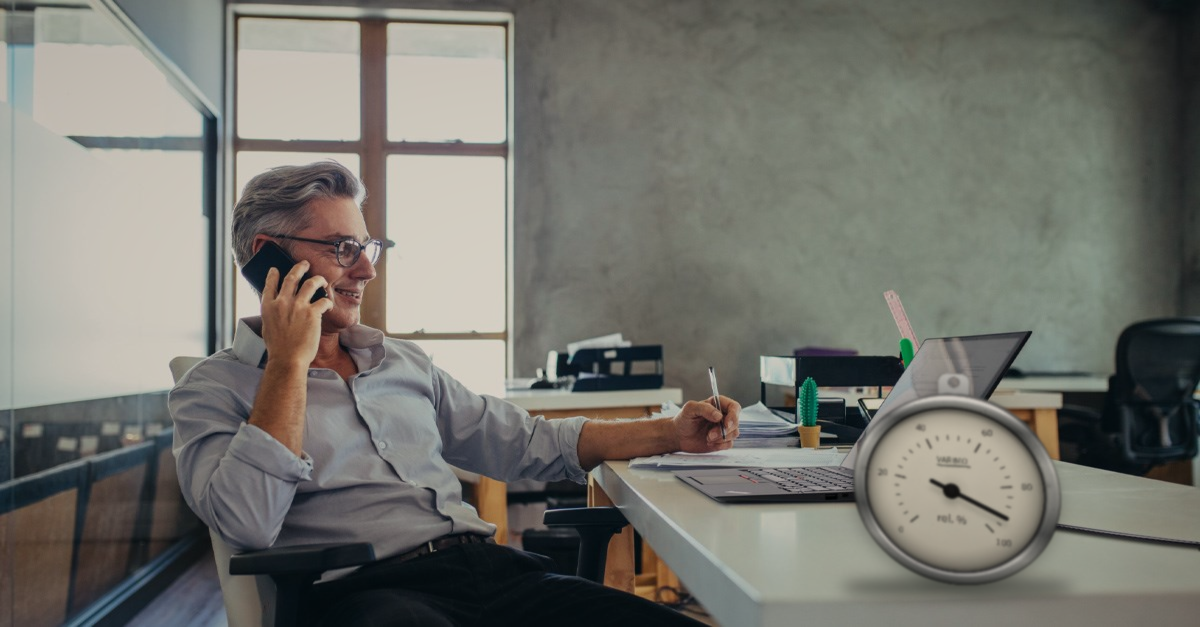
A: 92 %
